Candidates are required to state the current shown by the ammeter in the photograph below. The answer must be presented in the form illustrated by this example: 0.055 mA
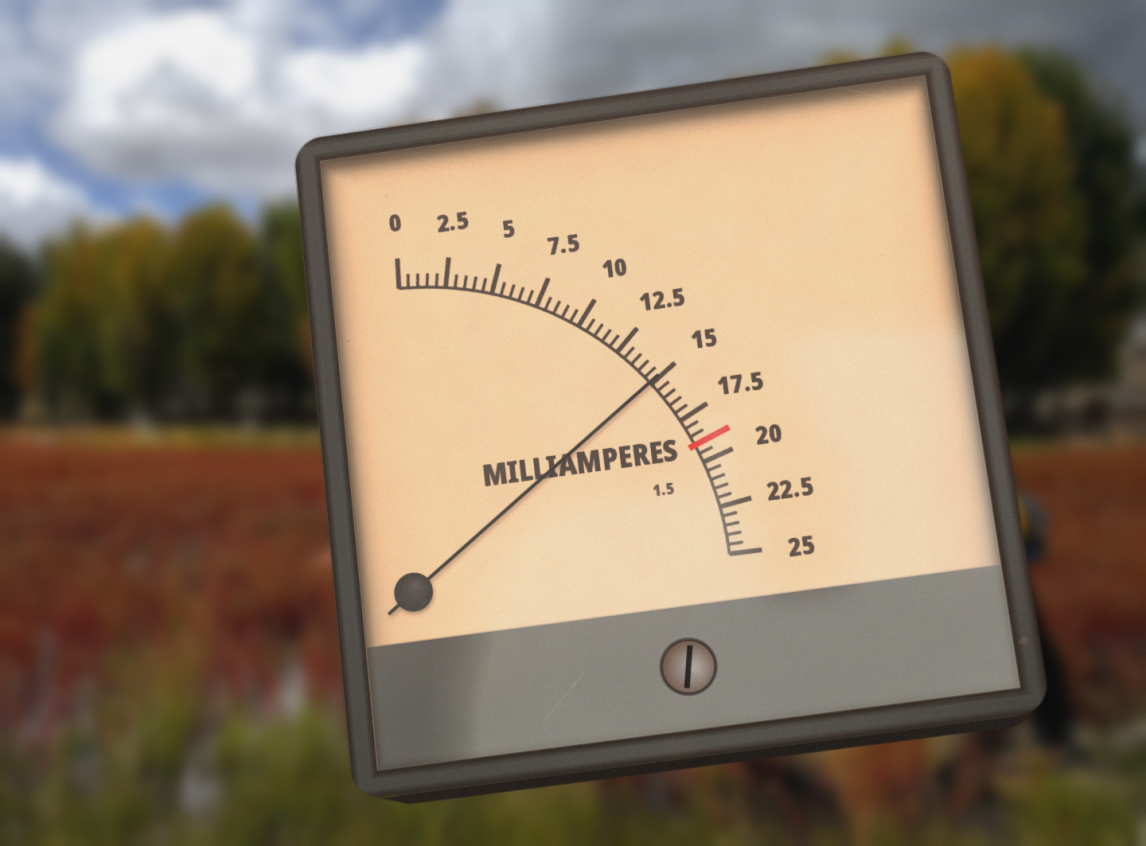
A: 15 mA
